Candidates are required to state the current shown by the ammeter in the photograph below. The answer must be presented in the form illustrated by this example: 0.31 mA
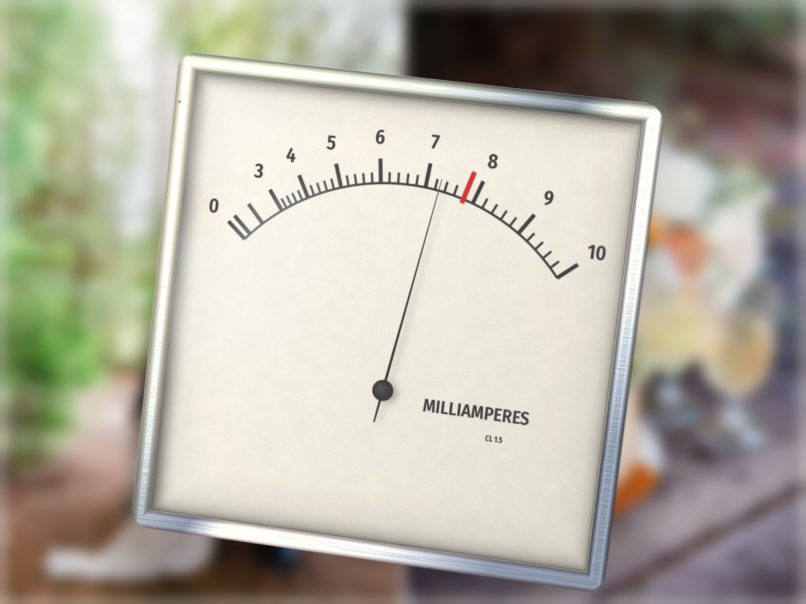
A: 7.3 mA
